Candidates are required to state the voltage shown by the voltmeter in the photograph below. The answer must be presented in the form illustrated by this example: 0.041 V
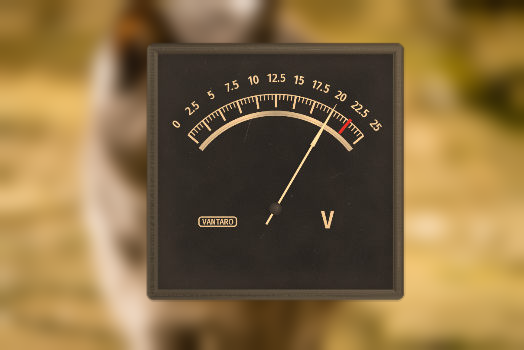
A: 20 V
